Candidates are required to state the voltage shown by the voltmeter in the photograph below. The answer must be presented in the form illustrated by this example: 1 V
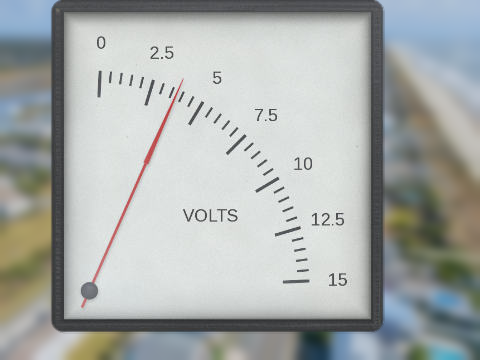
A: 3.75 V
